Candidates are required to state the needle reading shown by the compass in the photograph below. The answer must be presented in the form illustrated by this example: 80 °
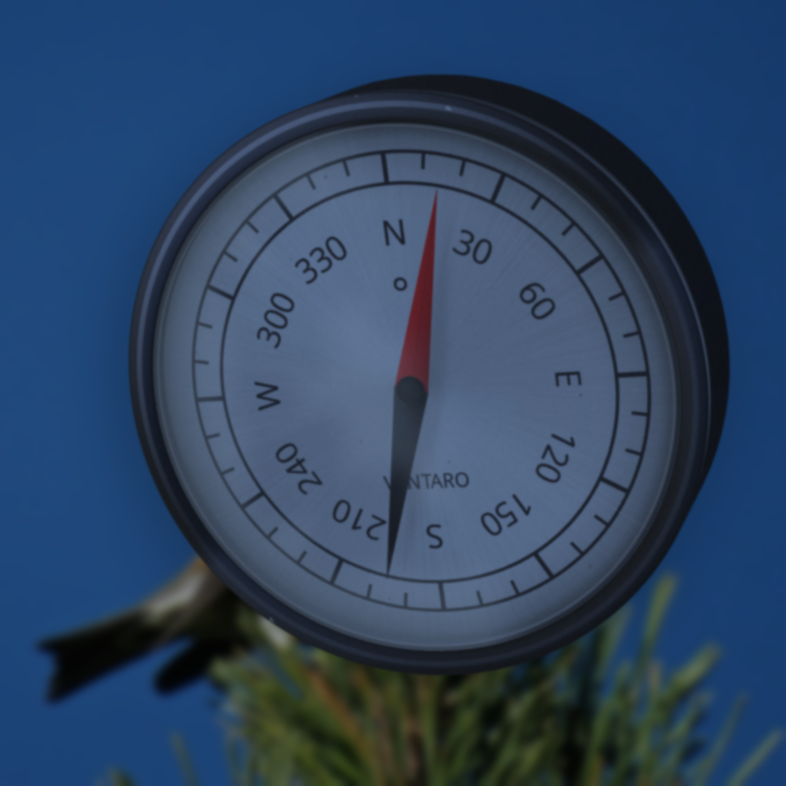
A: 15 °
